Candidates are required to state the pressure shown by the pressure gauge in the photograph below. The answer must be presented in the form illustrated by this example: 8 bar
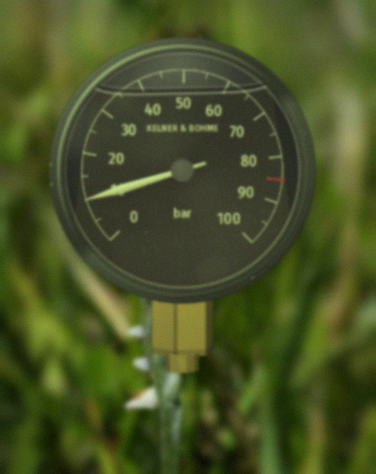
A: 10 bar
